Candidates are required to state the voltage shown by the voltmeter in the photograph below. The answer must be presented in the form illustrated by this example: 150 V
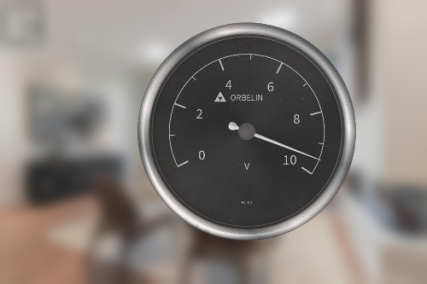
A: 9.5 V
